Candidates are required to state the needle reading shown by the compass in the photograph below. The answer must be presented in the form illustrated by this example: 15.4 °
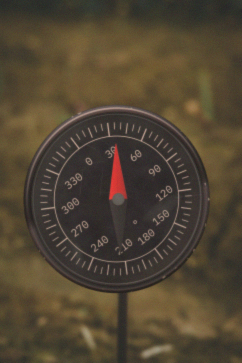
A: 35 °
